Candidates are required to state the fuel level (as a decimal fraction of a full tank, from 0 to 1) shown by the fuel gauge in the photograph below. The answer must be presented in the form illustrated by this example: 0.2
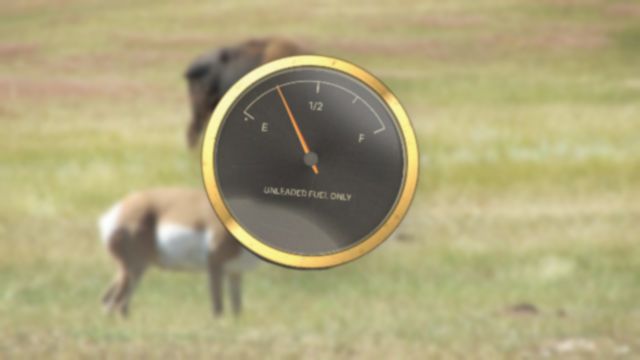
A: 0.25
